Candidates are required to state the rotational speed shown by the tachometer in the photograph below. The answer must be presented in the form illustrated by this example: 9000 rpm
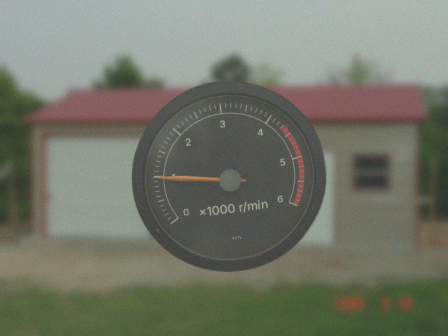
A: 1000 rpm
